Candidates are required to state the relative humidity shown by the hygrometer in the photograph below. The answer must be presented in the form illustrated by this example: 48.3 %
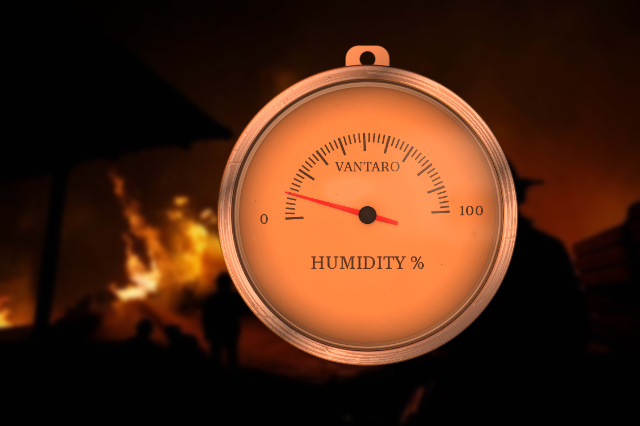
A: 10 %
